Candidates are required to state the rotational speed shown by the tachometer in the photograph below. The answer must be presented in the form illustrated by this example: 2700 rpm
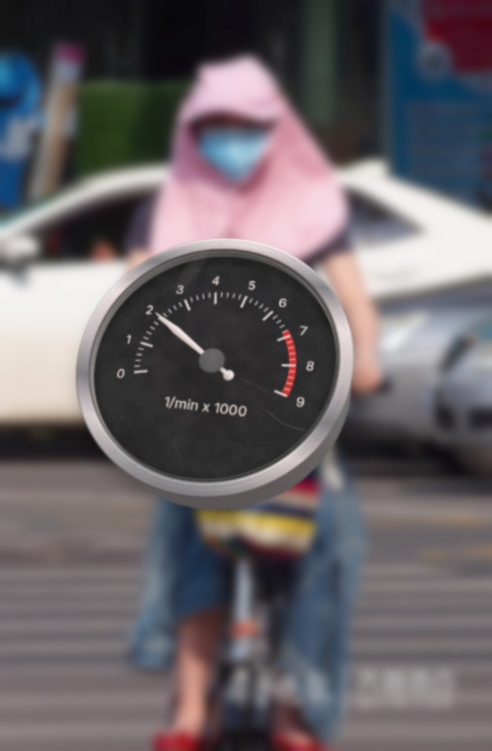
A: 2000 rpm
